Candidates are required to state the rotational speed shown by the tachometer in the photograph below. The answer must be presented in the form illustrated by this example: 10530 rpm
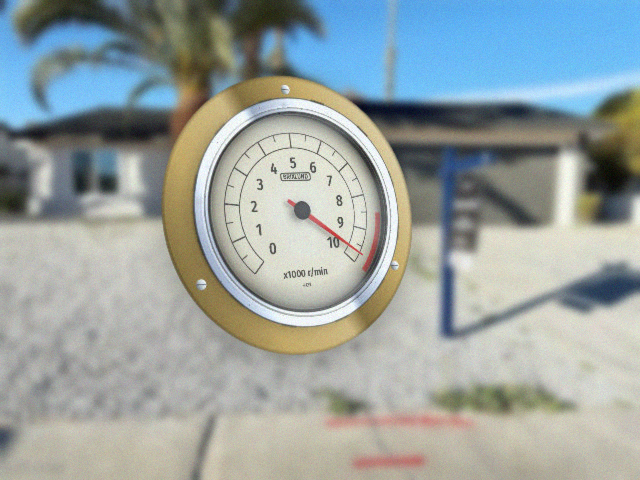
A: 9750 rpm
